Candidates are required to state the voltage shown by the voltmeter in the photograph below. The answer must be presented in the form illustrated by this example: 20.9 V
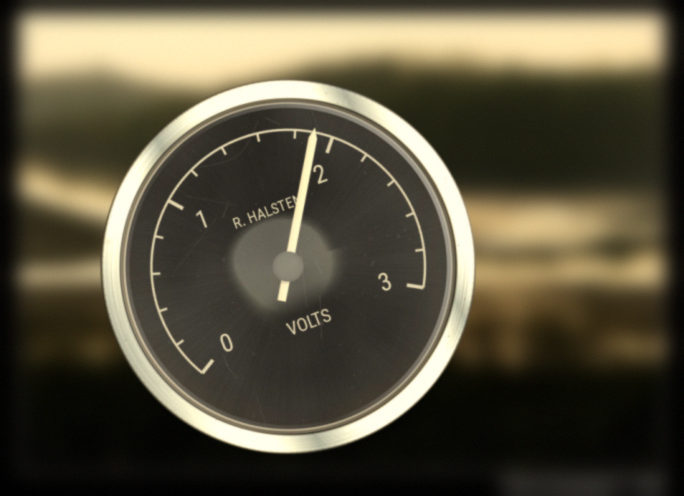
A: 1.9 V
